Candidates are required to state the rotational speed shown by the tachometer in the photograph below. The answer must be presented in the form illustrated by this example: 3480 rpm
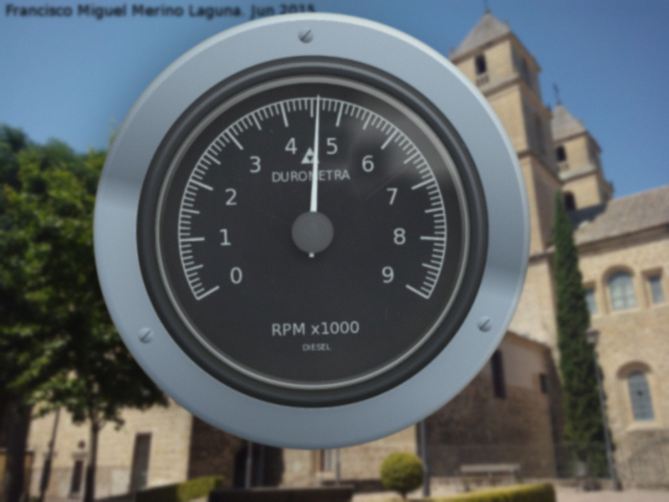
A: 4600 rpm
